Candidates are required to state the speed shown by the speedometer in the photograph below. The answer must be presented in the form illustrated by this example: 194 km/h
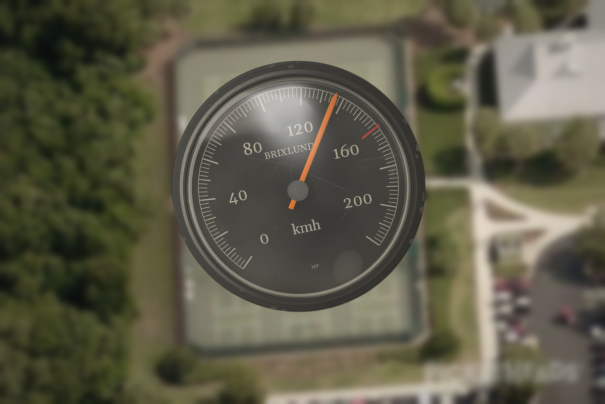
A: 136 km/h
